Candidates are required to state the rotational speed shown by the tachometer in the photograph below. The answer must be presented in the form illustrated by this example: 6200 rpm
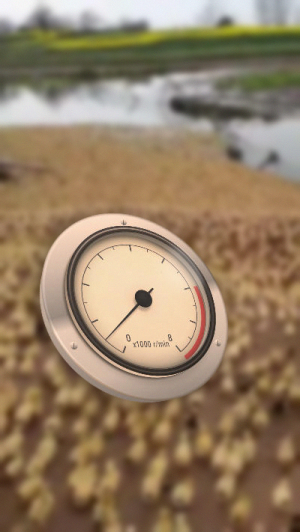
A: 500 rpm
